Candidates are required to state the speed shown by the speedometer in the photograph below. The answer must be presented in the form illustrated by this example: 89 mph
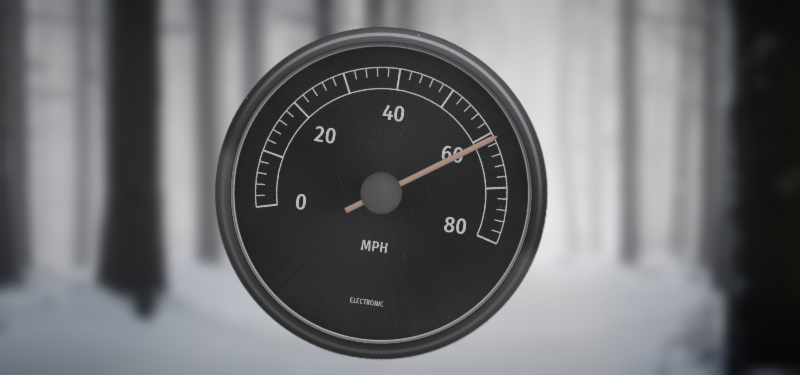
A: 61 mph
